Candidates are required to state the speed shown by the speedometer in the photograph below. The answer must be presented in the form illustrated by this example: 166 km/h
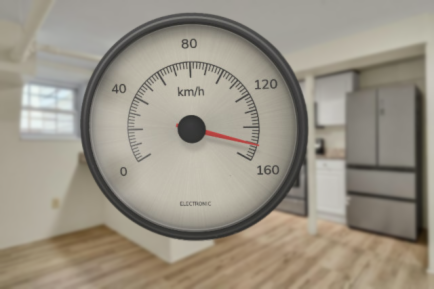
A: 150 km/h
